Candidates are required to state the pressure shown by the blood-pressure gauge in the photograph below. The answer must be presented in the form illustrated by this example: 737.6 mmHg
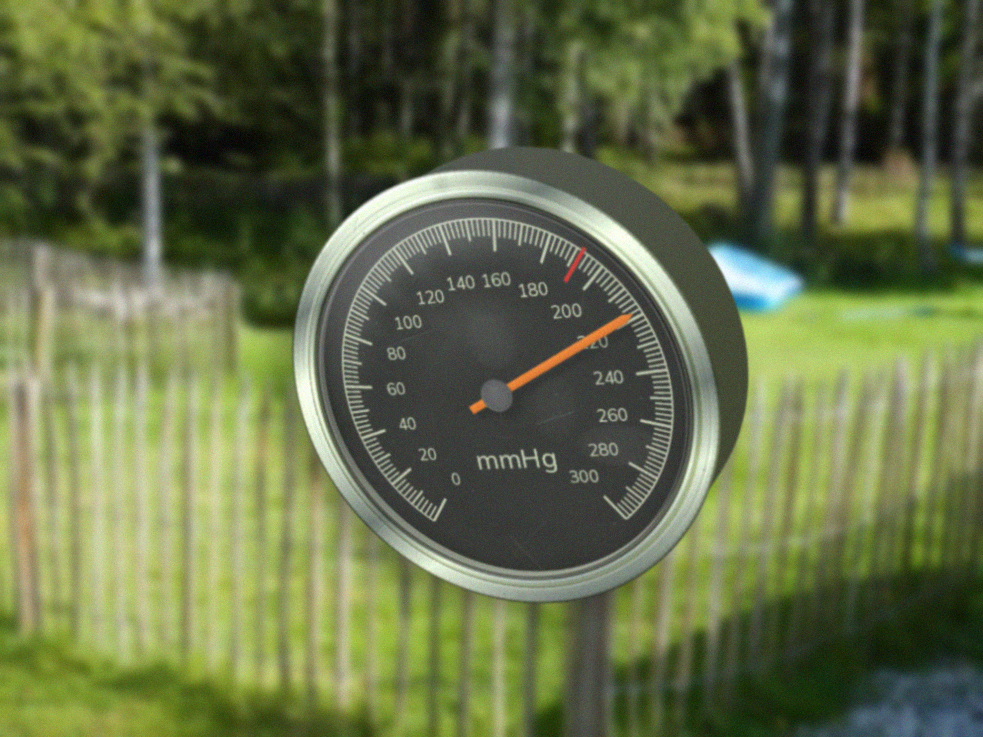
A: 218 mmHg
